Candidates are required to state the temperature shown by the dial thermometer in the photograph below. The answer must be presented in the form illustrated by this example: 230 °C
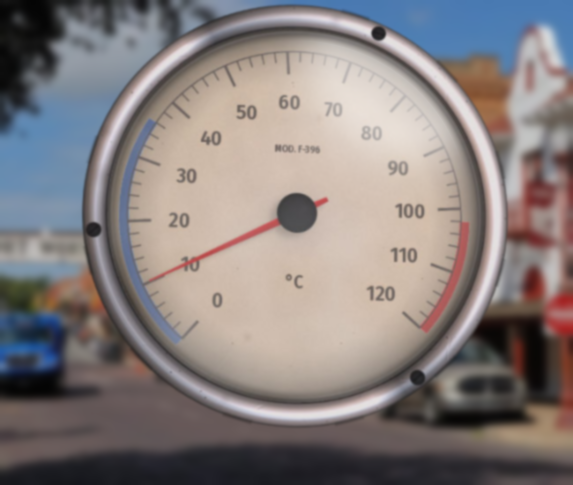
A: 10 °C
